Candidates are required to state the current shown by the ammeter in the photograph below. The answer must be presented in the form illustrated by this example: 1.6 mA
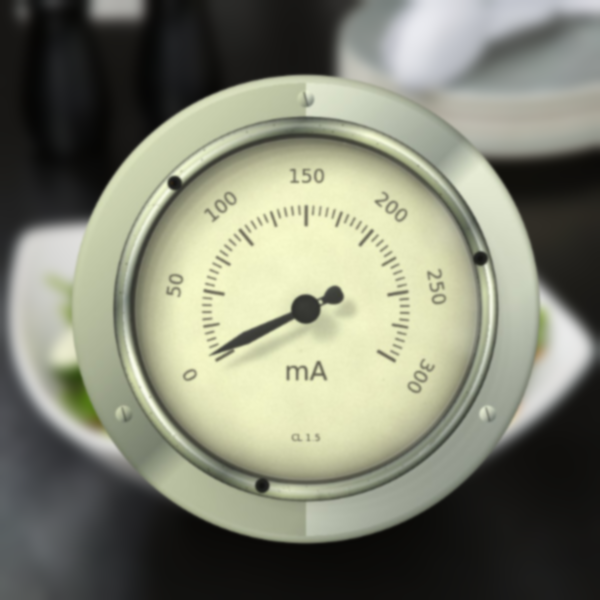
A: 5 mA
